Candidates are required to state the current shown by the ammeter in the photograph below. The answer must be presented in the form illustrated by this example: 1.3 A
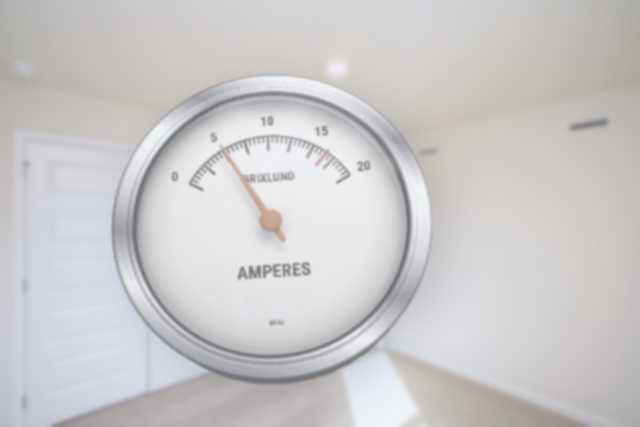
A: 5 A
